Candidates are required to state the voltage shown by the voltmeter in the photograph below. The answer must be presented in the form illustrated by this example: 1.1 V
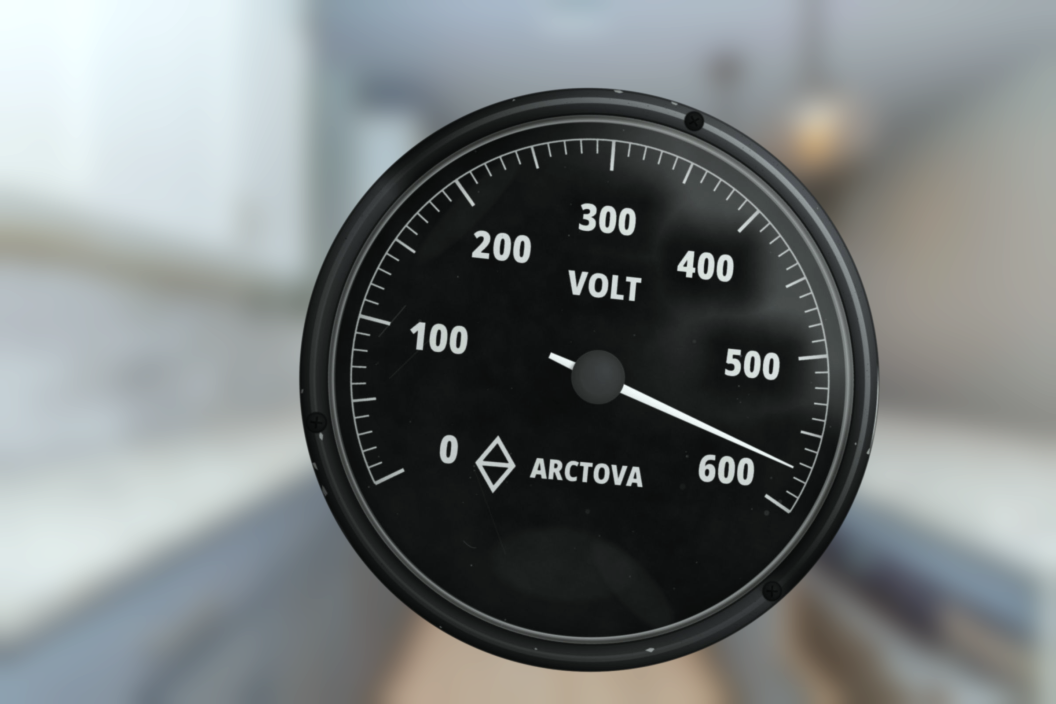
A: 575 V
